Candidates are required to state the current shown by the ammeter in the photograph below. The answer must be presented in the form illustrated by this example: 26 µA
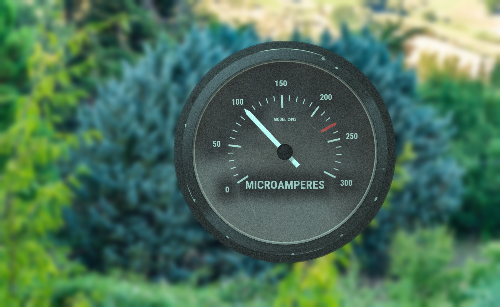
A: 100 µA
